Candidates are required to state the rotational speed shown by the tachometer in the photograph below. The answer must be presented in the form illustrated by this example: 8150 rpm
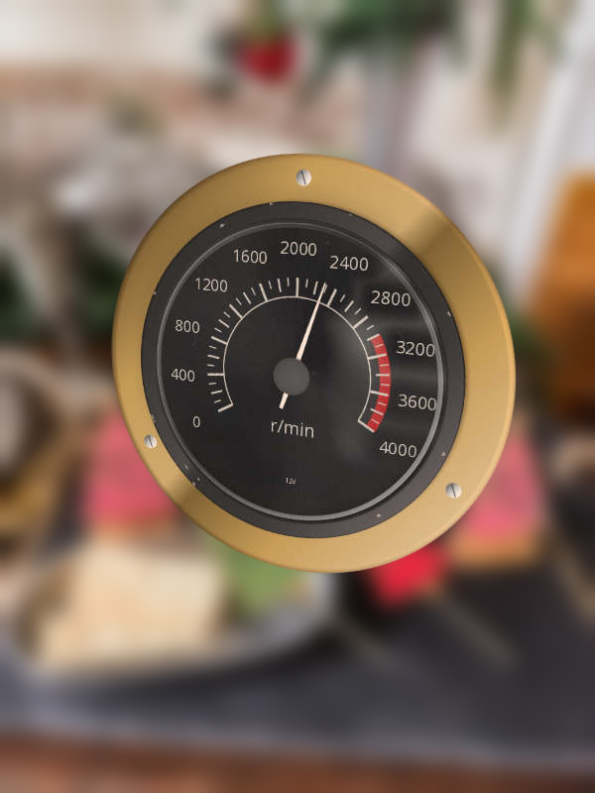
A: 2300 rpm
